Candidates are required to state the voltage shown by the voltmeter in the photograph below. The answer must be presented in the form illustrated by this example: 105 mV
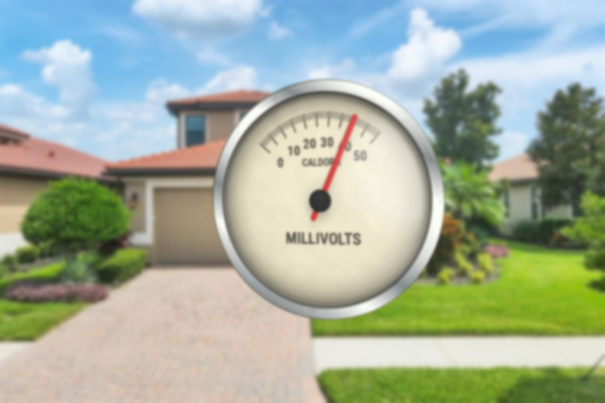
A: 40 mV
